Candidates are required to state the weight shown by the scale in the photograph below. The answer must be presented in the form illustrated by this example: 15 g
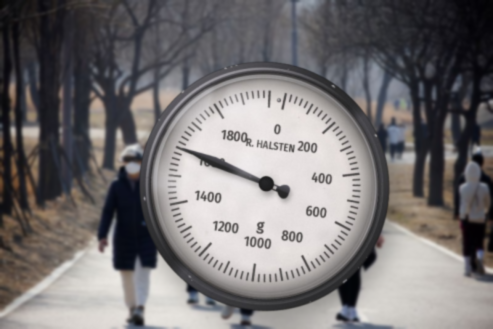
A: 1600 g
